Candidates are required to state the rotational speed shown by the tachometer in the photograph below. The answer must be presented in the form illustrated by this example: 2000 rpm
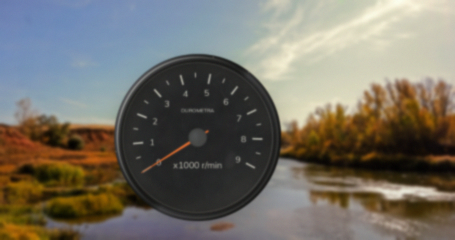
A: 0 rpm
